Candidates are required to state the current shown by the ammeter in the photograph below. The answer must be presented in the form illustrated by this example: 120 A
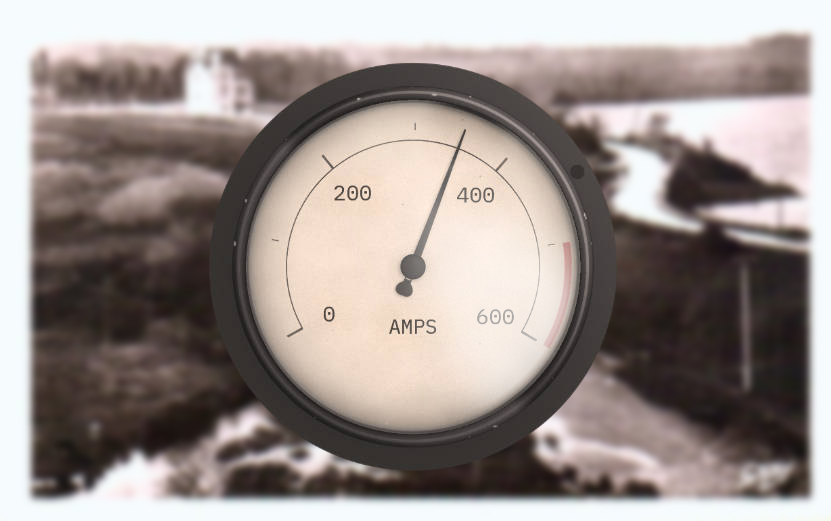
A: 350 A
